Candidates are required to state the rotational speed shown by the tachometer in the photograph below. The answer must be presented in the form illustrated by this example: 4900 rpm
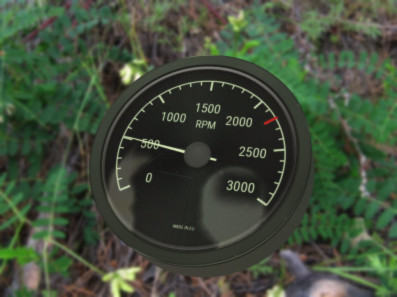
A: 500 rpm
